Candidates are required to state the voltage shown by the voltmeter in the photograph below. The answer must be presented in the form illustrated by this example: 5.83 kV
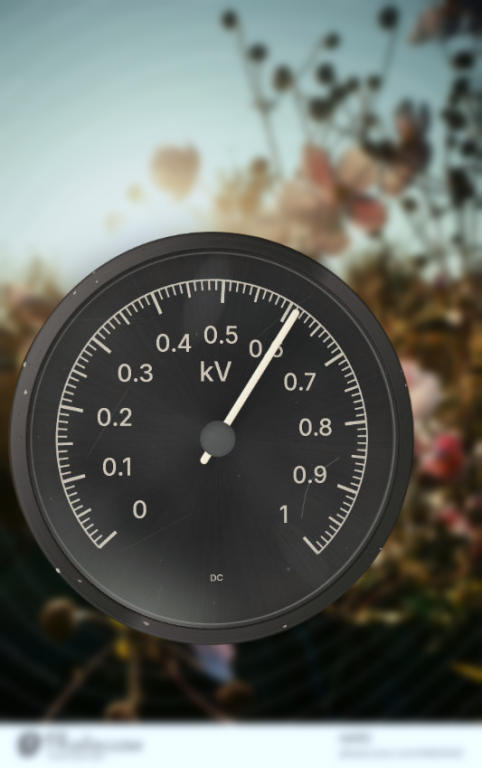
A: 0.61 kV
